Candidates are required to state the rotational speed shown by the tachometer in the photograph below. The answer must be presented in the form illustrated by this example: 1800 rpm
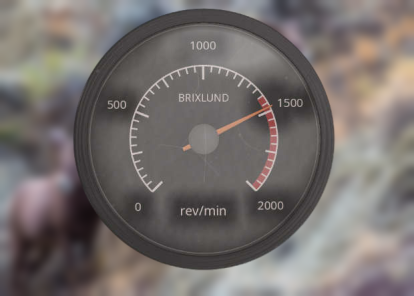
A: 1475 rpm
